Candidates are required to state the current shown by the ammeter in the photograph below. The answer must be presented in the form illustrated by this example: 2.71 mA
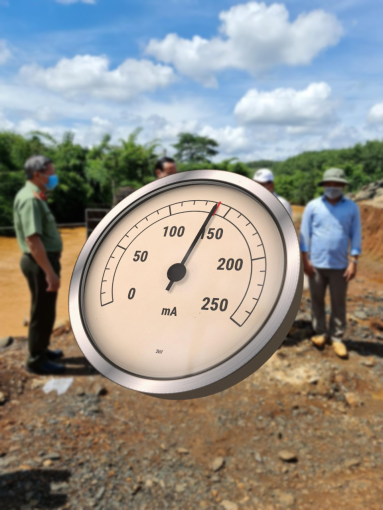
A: 140 mA
